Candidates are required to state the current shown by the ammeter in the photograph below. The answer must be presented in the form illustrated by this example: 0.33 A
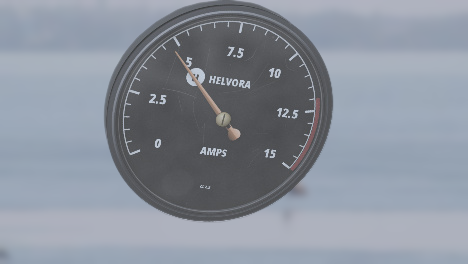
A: 4.75 A
